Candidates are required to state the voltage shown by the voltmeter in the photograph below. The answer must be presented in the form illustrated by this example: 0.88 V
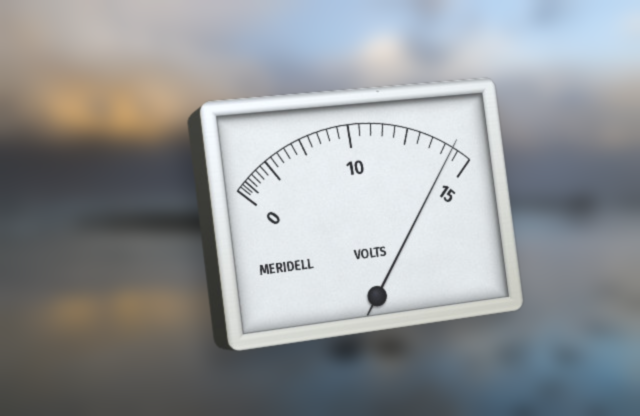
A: 14.25 V
